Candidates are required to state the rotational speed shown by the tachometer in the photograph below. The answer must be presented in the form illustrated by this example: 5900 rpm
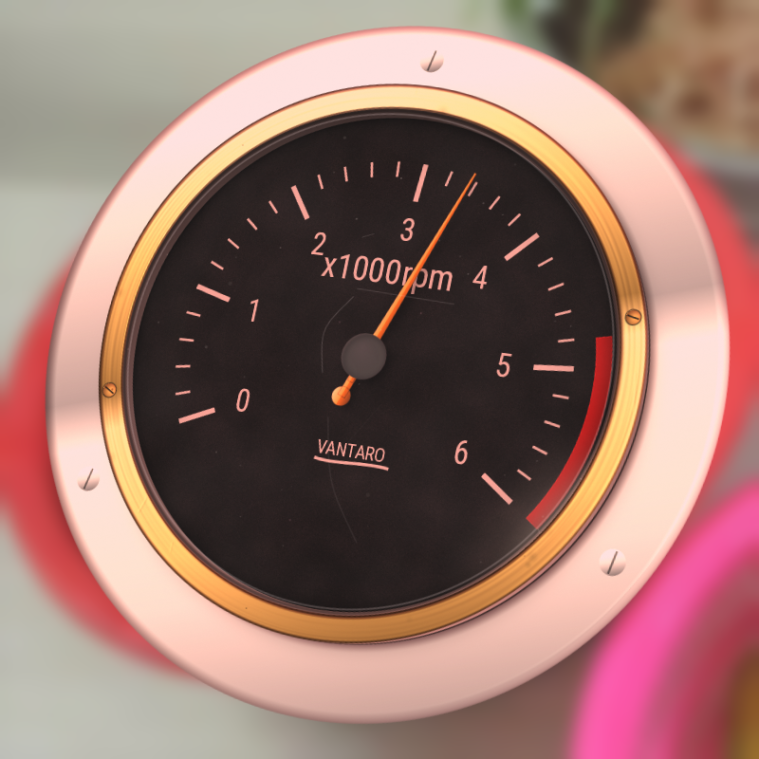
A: 3400 rpm
